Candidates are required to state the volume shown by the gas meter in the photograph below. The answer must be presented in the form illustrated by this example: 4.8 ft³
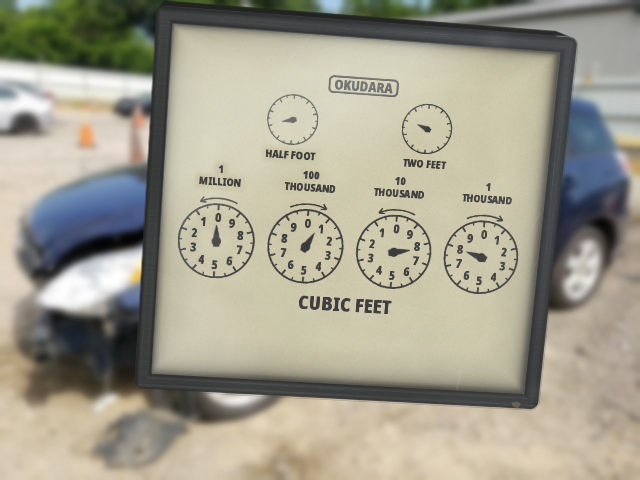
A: 7800 ft³
